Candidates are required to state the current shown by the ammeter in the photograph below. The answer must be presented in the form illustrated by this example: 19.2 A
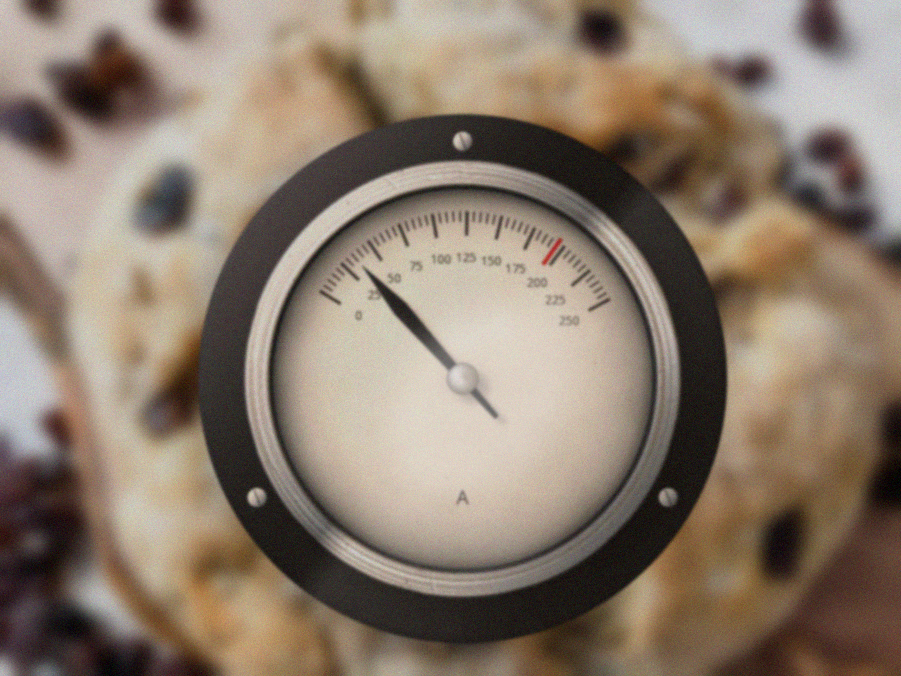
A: 35 A
